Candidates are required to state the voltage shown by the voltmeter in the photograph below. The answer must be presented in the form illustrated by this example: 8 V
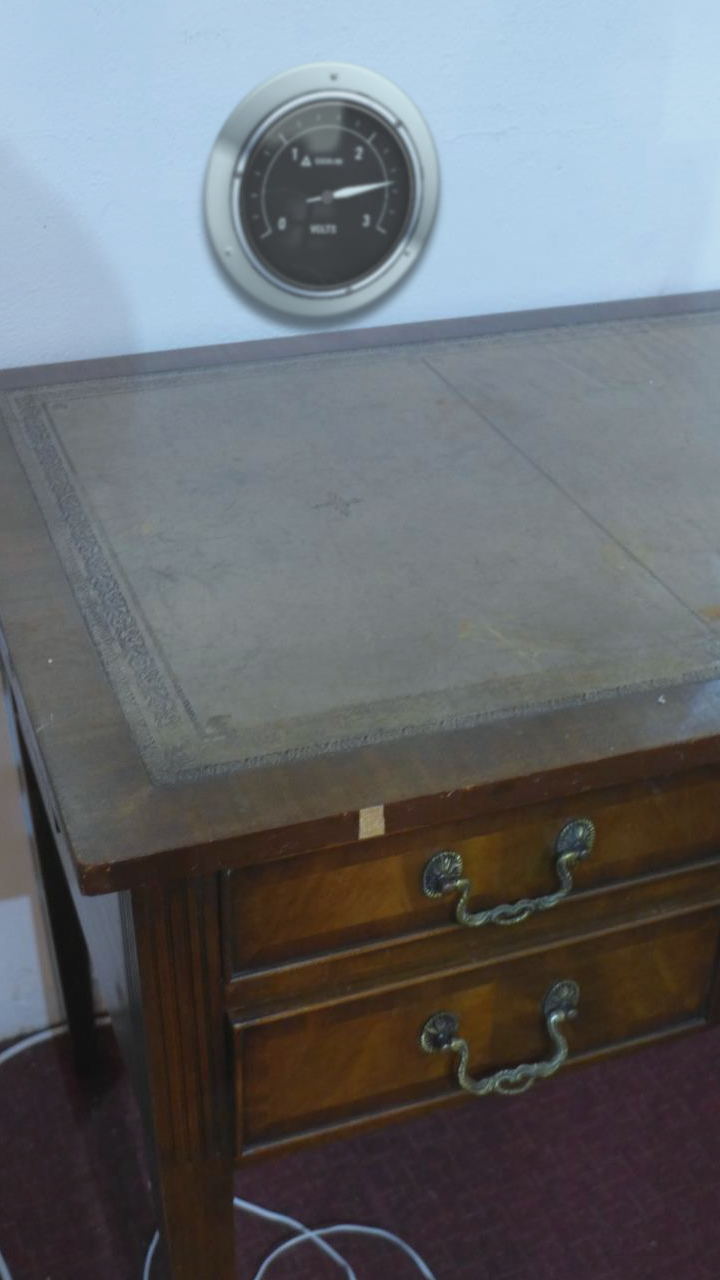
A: 2.5 V
